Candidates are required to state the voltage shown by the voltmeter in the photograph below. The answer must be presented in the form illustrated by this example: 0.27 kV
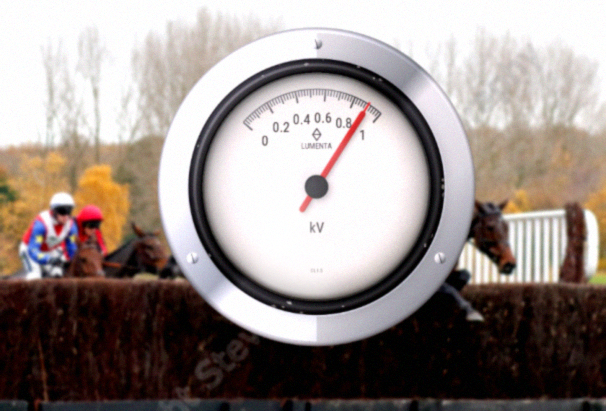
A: 0.9 kV
